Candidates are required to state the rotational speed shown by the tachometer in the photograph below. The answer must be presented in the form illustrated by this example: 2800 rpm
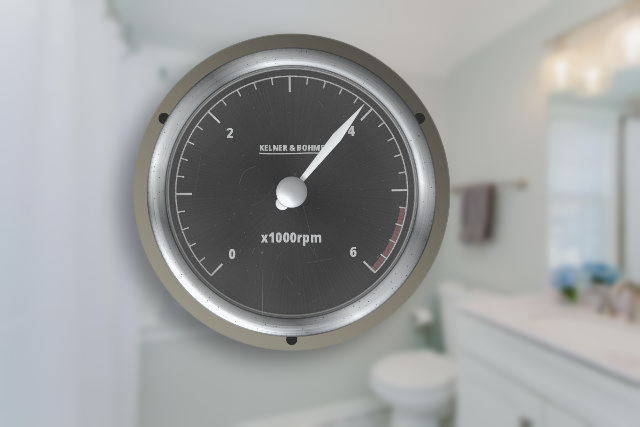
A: 3900 rpm
